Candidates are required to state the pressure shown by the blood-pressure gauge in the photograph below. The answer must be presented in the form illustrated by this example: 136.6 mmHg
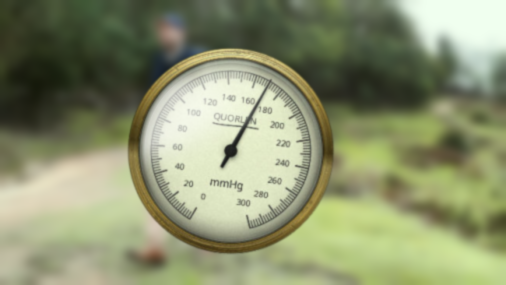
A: 170 mmHg
